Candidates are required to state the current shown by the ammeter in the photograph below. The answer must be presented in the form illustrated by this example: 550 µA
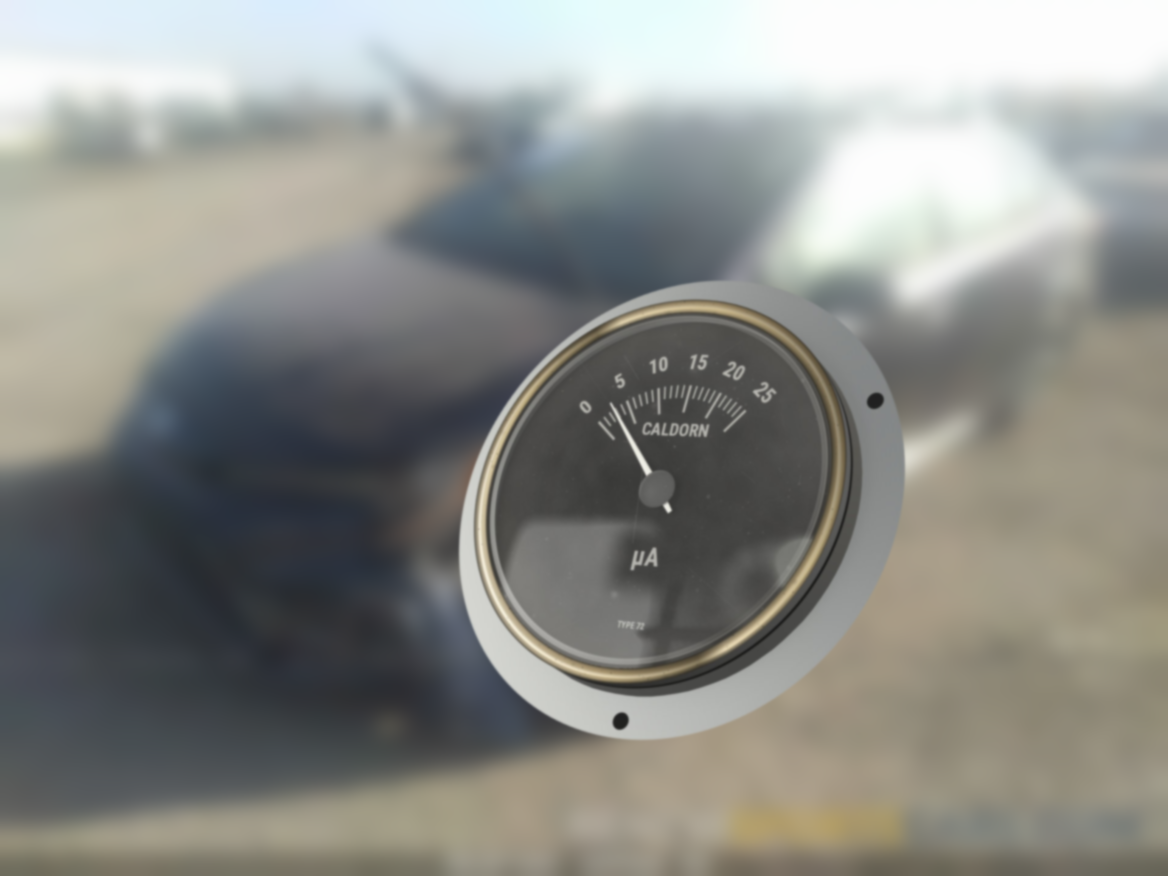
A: 3 µA
